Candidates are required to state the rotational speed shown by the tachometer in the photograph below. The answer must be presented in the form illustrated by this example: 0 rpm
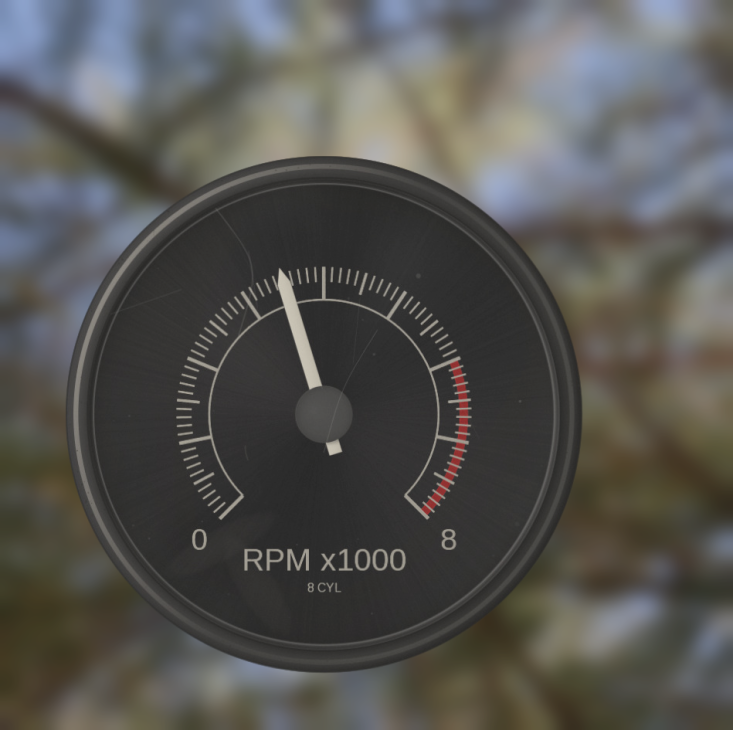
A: 3500 rpm
